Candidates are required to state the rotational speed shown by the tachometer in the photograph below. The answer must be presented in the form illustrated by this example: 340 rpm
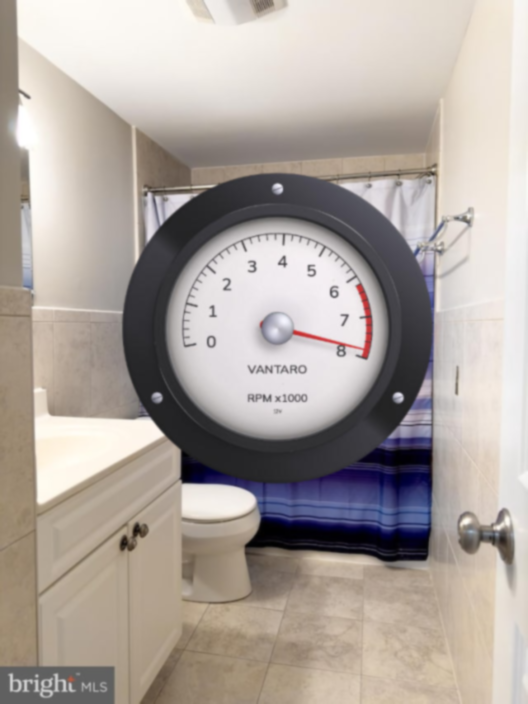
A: 7800 rpm
